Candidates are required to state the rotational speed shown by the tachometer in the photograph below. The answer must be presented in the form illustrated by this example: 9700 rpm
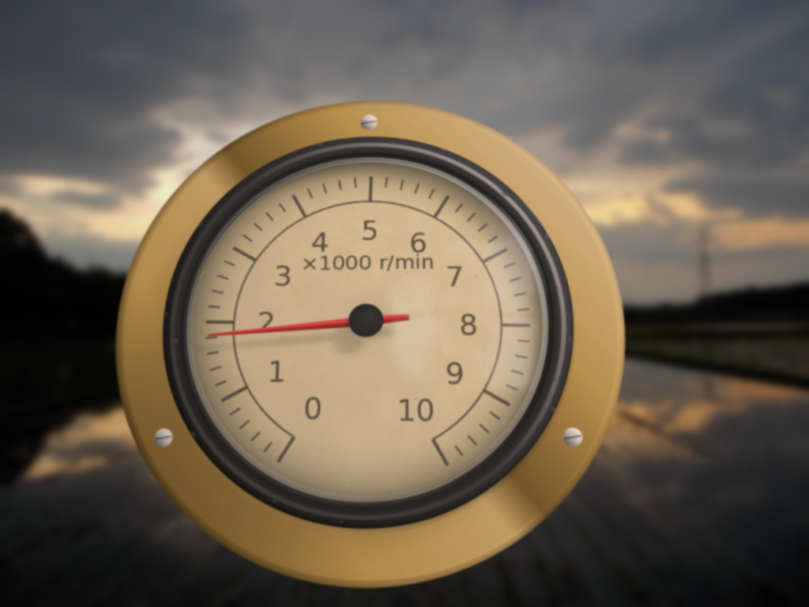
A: 1800 rpm
